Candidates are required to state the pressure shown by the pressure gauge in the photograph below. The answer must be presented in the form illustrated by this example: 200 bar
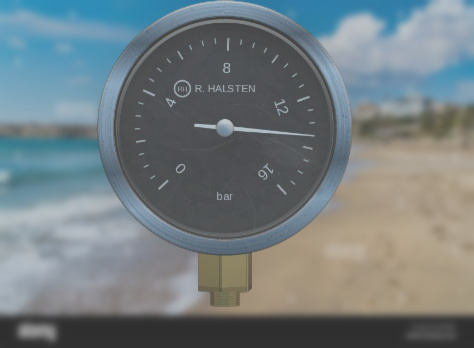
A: 13.5 bar
